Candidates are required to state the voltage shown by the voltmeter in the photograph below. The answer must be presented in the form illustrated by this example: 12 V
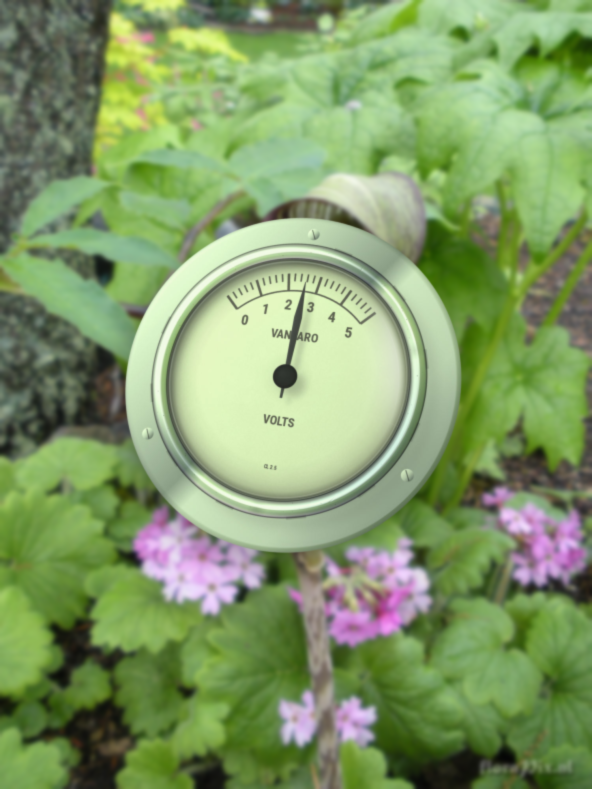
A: 2.6 V
